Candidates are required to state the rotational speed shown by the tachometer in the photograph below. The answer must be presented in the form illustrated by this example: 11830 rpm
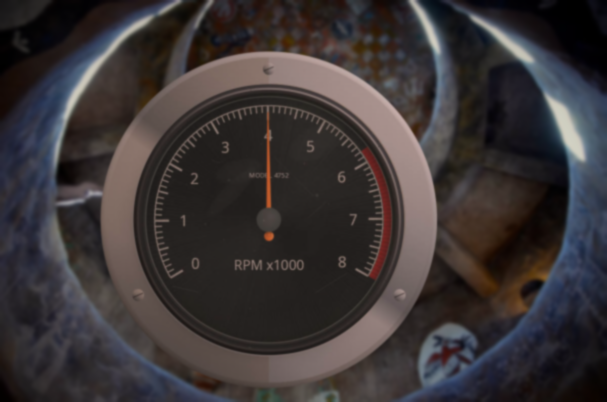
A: 4000 rpm
